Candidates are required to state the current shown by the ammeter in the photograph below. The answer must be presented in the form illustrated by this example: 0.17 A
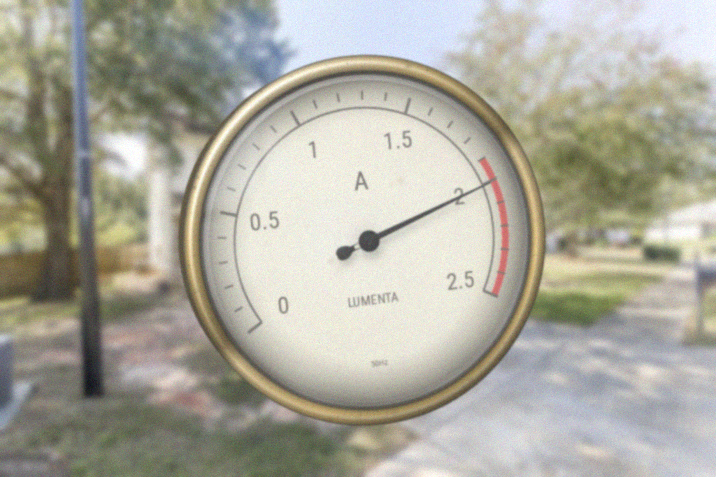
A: 2 A
